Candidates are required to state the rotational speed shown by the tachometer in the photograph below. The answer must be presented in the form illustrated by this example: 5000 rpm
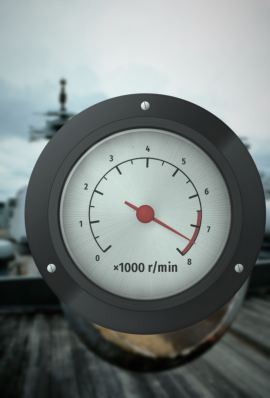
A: 7500 rpm
